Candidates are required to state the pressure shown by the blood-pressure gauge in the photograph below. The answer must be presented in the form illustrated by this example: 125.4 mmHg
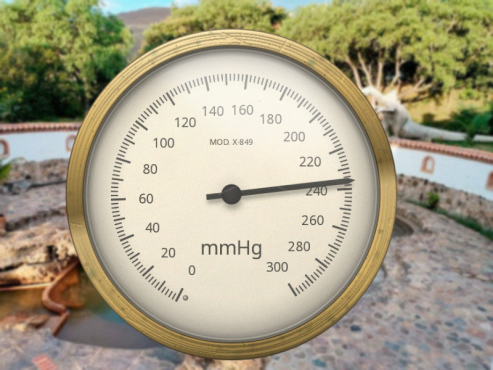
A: 236 mmHg
